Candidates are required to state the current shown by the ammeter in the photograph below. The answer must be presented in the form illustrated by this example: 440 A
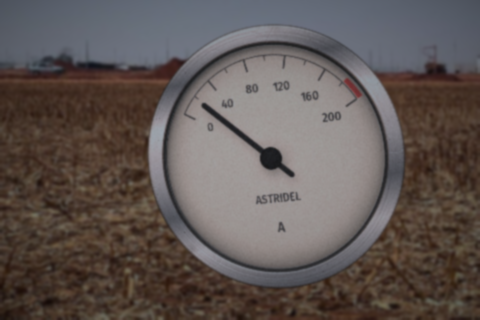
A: 20 A
